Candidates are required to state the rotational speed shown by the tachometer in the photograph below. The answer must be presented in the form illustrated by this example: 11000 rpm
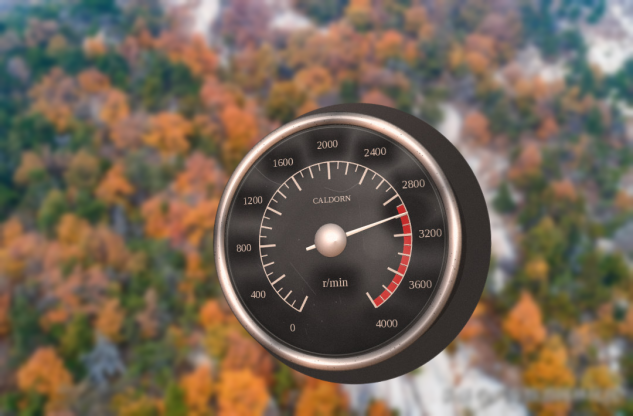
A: 3000 rpm
